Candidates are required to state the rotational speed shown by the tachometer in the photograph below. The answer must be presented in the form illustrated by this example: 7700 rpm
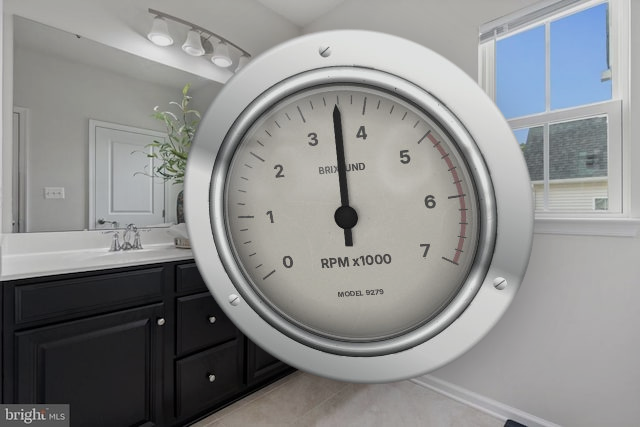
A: 3600 rpm
